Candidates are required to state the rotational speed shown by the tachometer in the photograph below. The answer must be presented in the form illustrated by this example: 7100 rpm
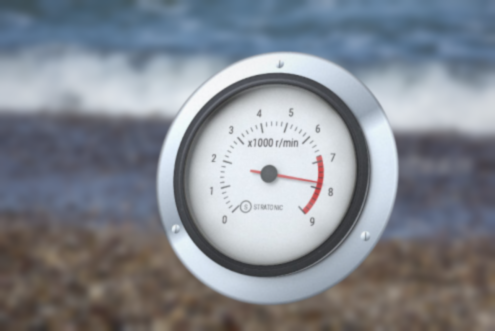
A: 7800 rpm
